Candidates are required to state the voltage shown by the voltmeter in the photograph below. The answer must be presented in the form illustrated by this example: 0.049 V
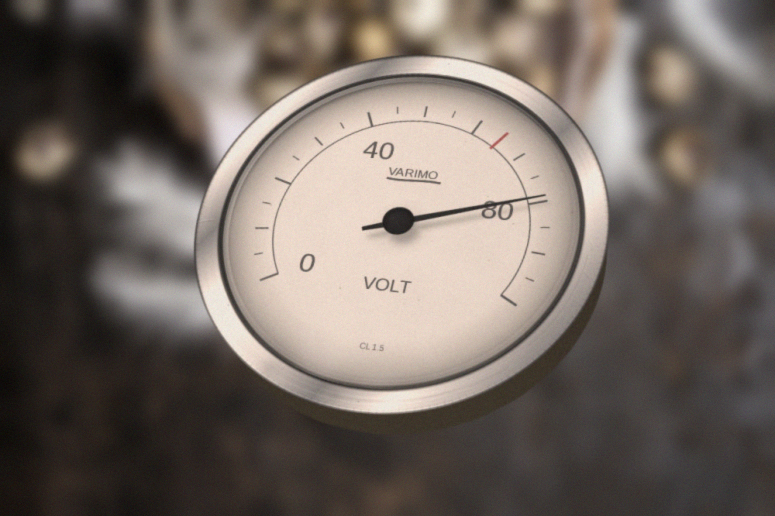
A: 80 V
